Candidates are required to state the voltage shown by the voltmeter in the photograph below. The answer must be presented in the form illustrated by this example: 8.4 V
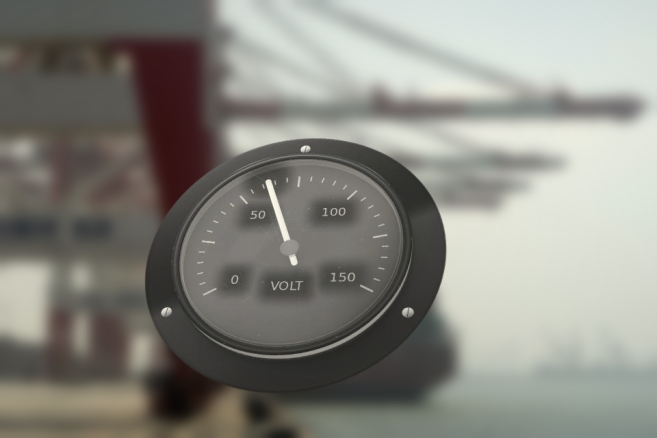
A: 62.5 V
